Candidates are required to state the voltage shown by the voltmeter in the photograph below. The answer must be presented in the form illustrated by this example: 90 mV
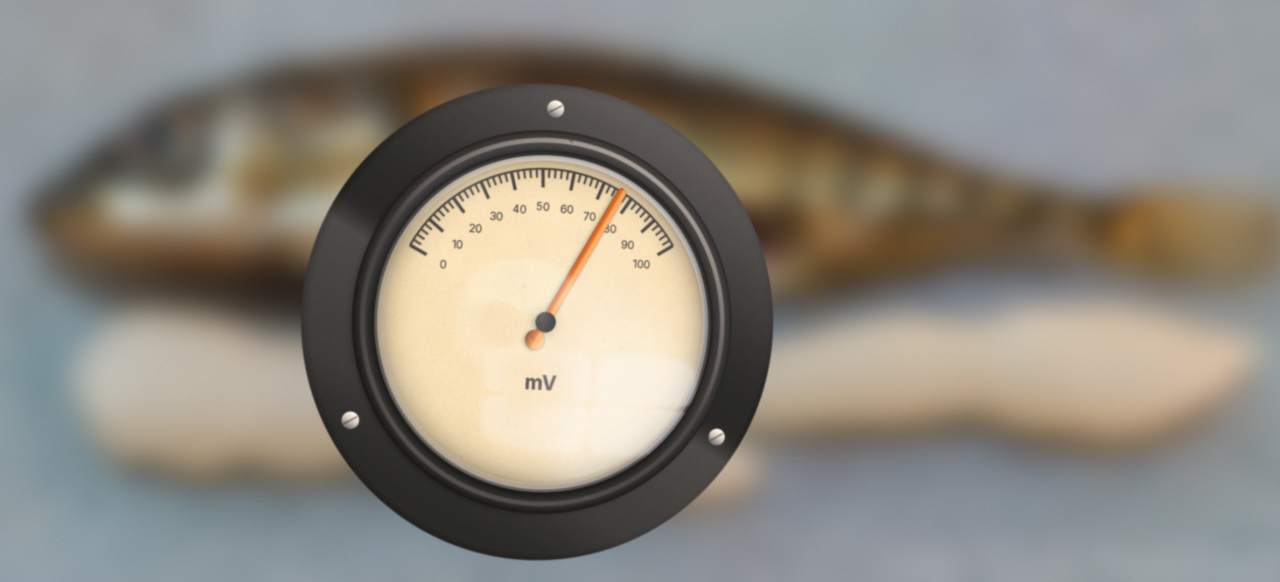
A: 76 mV
